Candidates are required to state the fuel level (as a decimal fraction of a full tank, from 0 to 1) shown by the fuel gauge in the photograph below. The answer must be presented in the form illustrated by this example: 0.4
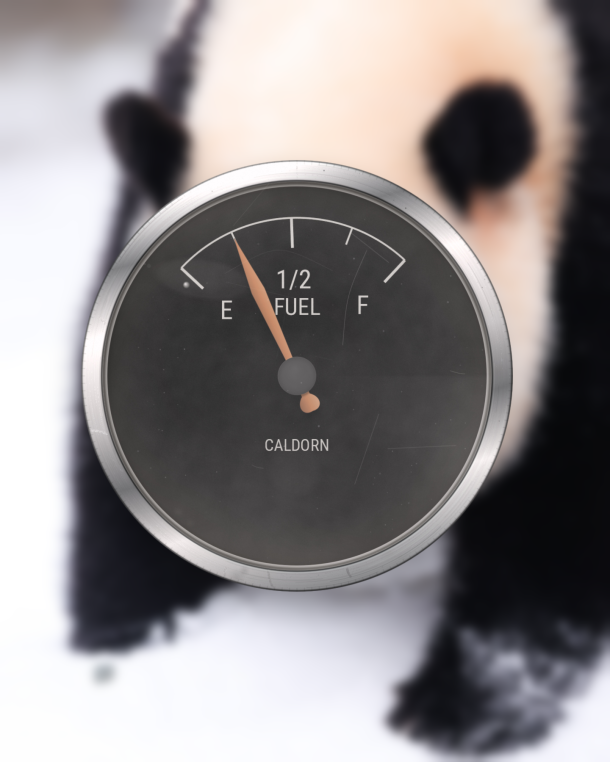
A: 0.25
